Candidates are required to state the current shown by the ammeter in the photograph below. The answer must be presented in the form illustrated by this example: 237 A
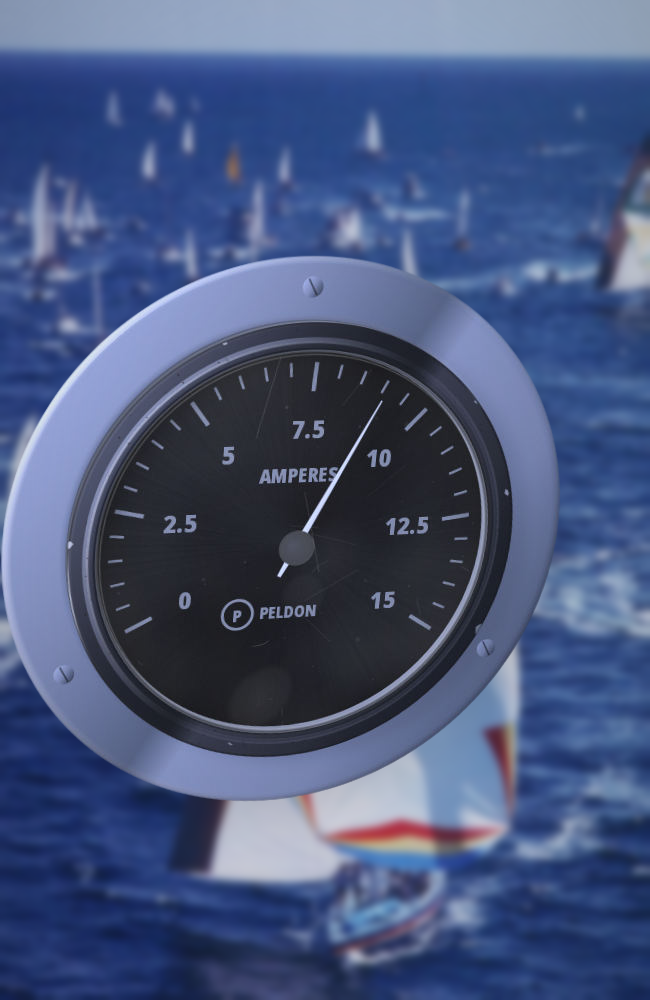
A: 9 A
